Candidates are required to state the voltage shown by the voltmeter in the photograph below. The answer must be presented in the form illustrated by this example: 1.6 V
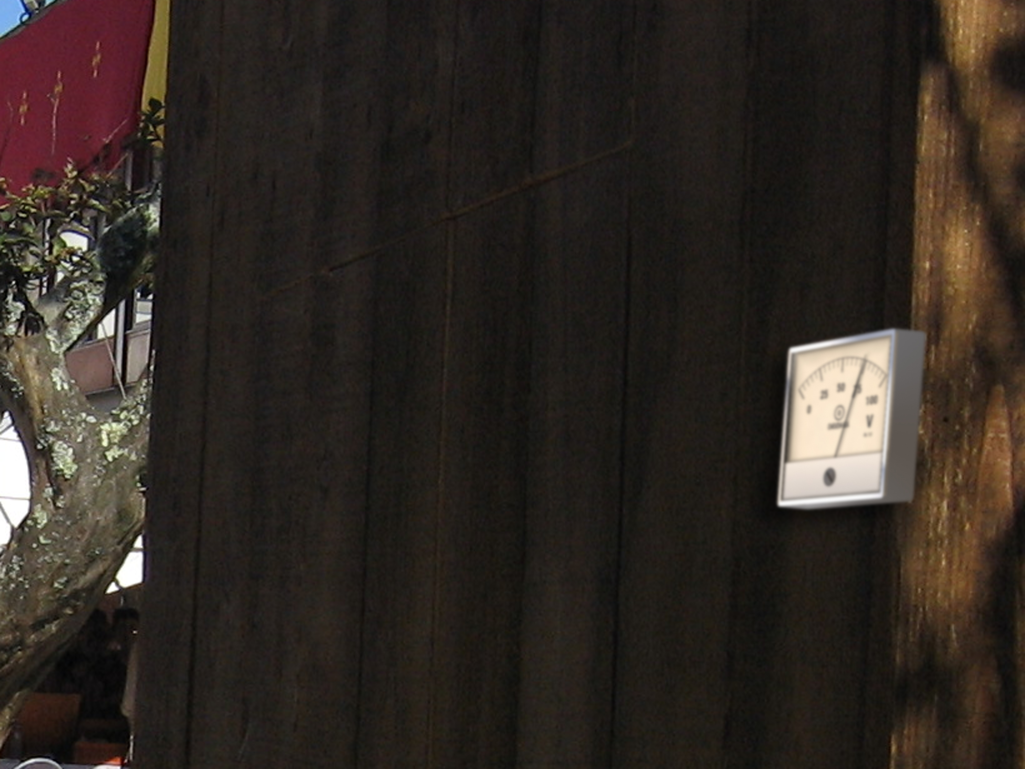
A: 75 V
